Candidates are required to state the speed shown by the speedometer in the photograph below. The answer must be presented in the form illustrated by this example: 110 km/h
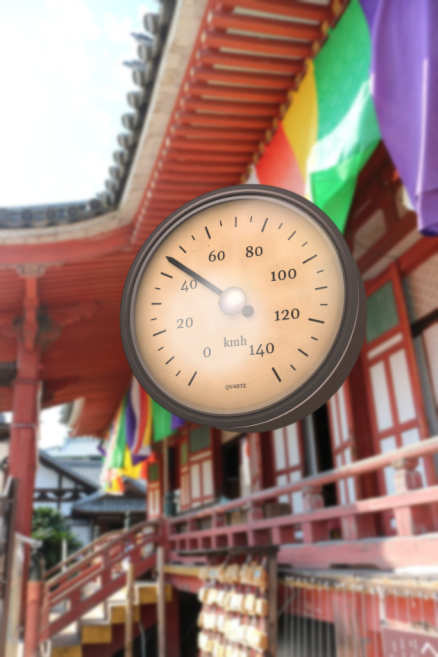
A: 45 km/h
